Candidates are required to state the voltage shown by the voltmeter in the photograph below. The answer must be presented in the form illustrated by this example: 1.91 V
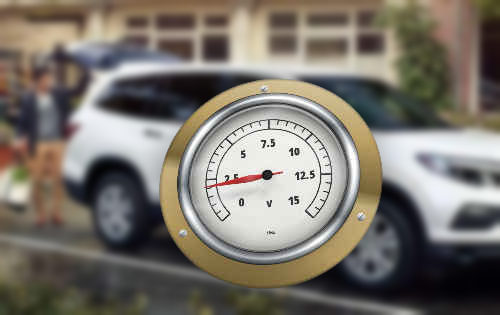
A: 2 V
